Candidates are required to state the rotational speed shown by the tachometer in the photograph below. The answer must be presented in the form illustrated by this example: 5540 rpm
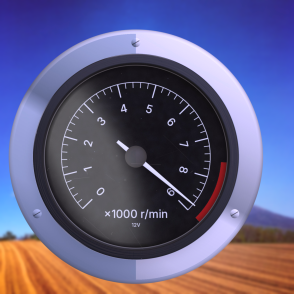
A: 8800 rpm
